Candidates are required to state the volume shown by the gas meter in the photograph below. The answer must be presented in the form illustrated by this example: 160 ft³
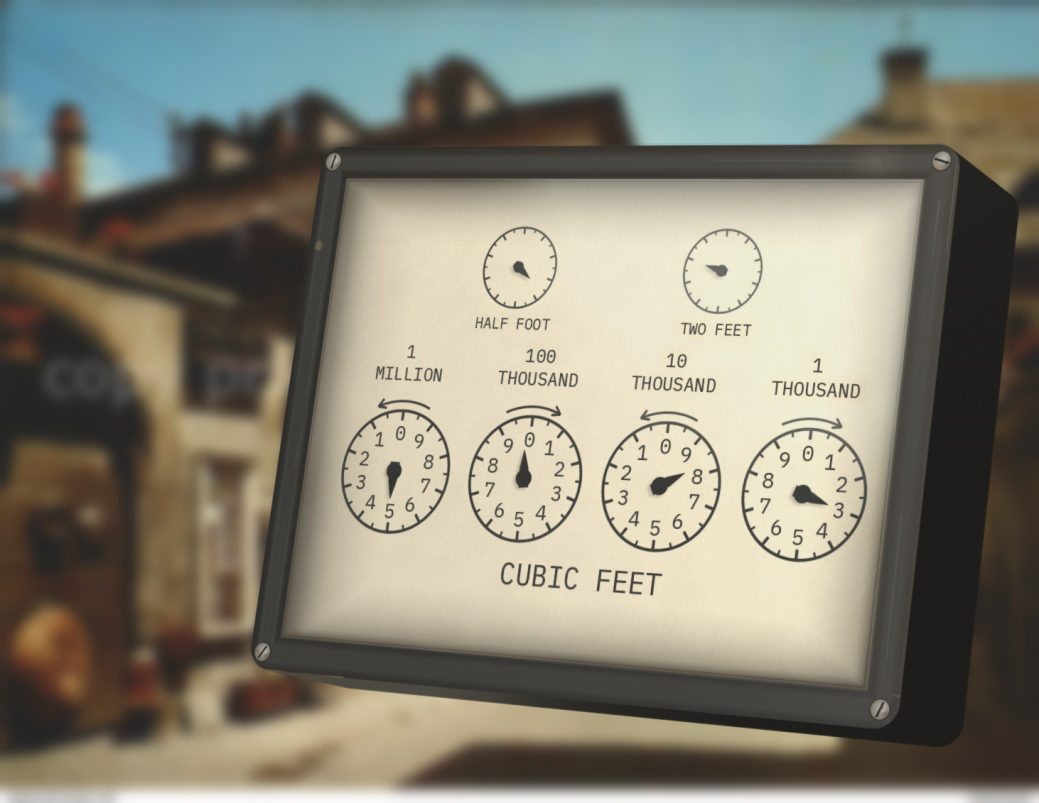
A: 498300 ft³
